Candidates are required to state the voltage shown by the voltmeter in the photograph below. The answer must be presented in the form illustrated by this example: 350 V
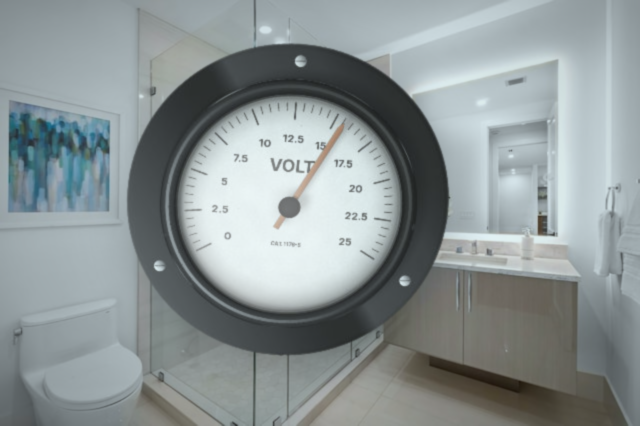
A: 15.5 V
